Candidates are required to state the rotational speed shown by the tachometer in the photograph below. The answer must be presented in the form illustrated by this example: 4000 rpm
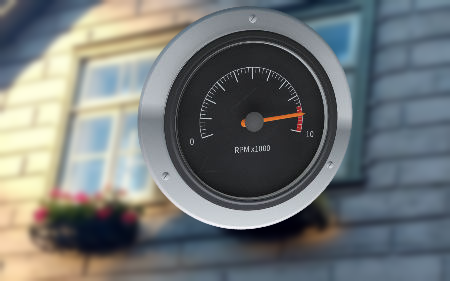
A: 9000 rpm
